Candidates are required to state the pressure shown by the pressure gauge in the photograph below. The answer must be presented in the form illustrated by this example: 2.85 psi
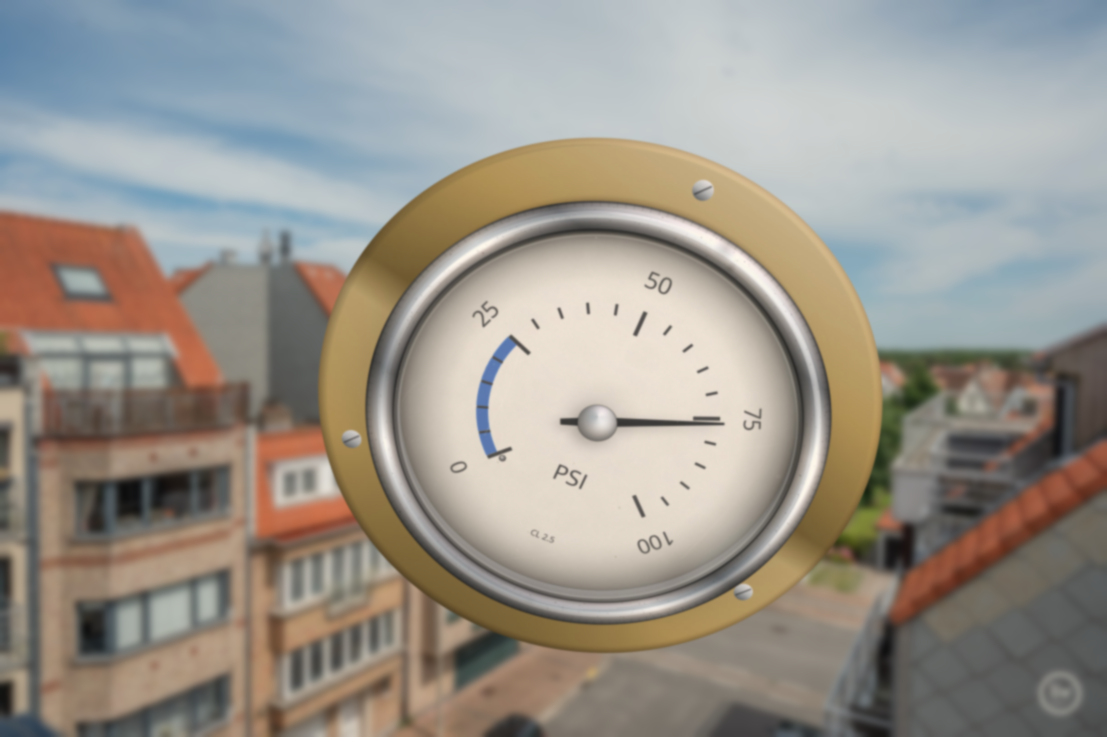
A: 75 psi
